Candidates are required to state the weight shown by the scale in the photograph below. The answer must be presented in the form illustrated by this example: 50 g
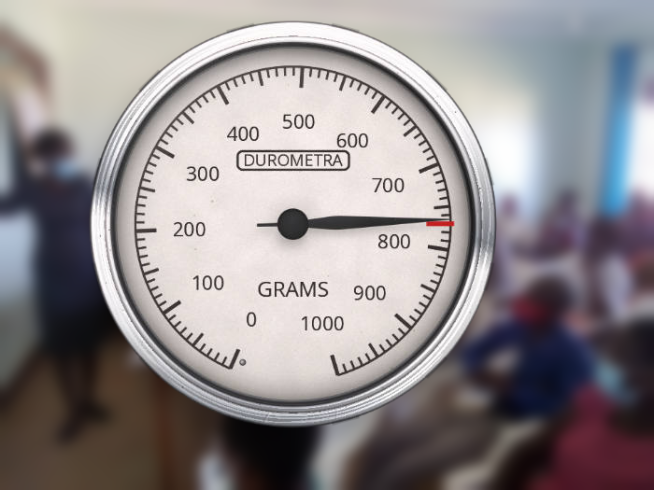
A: 765 g
